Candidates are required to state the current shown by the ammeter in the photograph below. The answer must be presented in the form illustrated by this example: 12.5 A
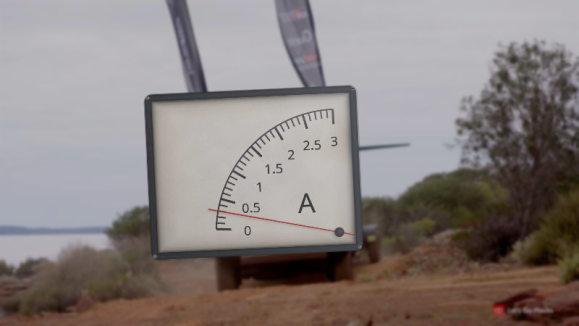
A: 0.3 A
